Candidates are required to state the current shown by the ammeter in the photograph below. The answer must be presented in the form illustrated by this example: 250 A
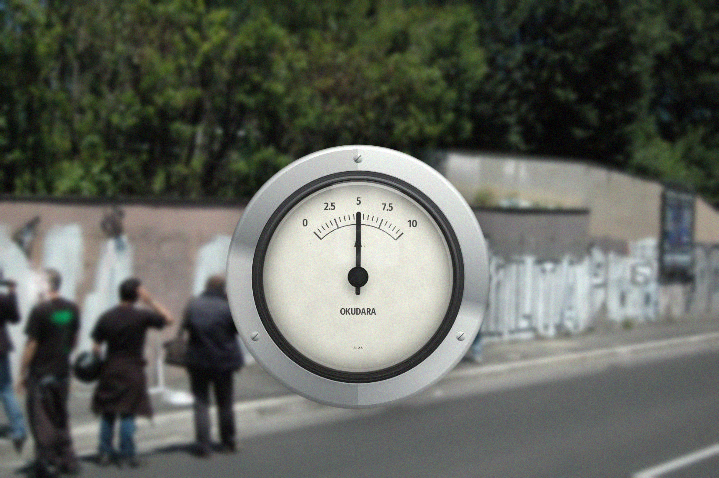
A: 5 A
